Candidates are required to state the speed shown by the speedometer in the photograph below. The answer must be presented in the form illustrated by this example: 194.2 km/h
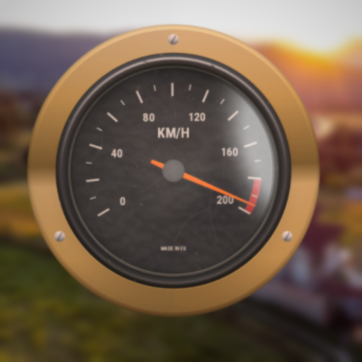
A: 195 km/h
